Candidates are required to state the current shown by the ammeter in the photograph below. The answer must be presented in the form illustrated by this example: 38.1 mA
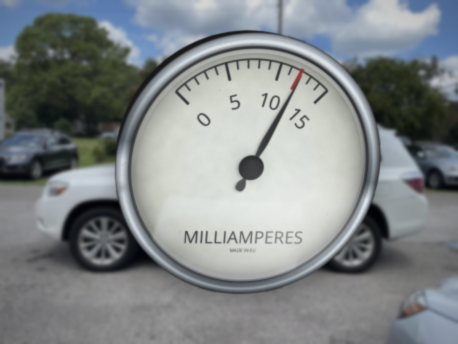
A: 12 mA
